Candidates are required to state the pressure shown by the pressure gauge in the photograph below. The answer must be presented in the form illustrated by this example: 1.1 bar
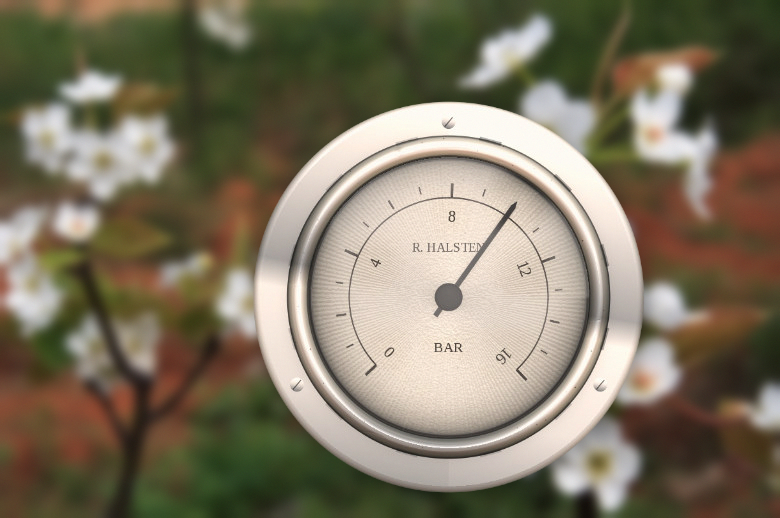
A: 10 bar
